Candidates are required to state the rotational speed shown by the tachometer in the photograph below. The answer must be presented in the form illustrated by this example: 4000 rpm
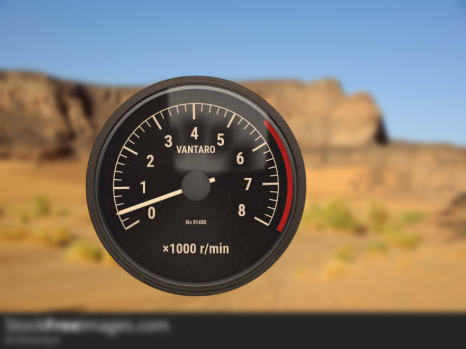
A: 400 rpm
